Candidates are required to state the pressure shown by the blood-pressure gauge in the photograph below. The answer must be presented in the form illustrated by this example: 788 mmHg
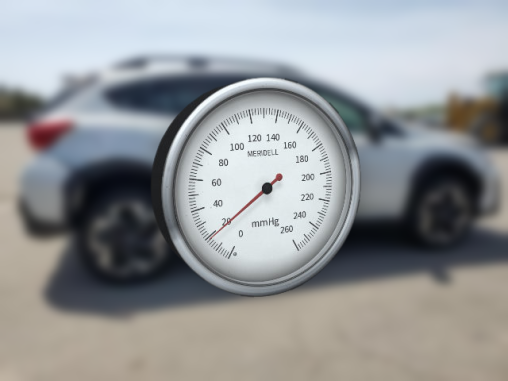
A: 20 mmHg
